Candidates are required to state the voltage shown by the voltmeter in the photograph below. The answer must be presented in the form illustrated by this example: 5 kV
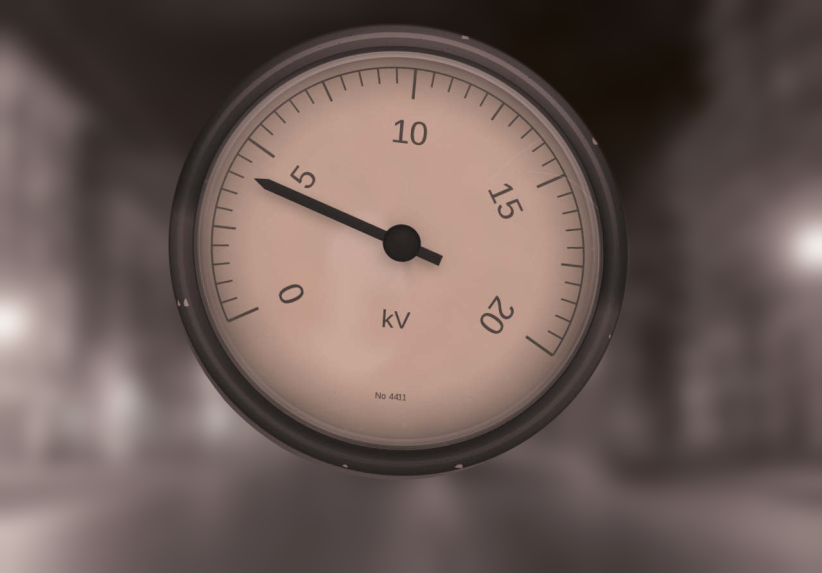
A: 4 kV
